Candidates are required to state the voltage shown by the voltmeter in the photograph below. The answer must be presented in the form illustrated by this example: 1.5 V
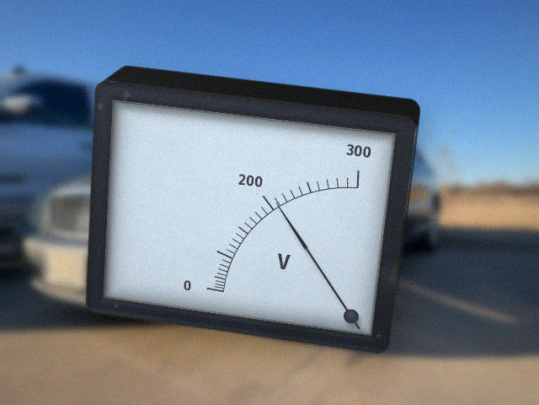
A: 210 V
